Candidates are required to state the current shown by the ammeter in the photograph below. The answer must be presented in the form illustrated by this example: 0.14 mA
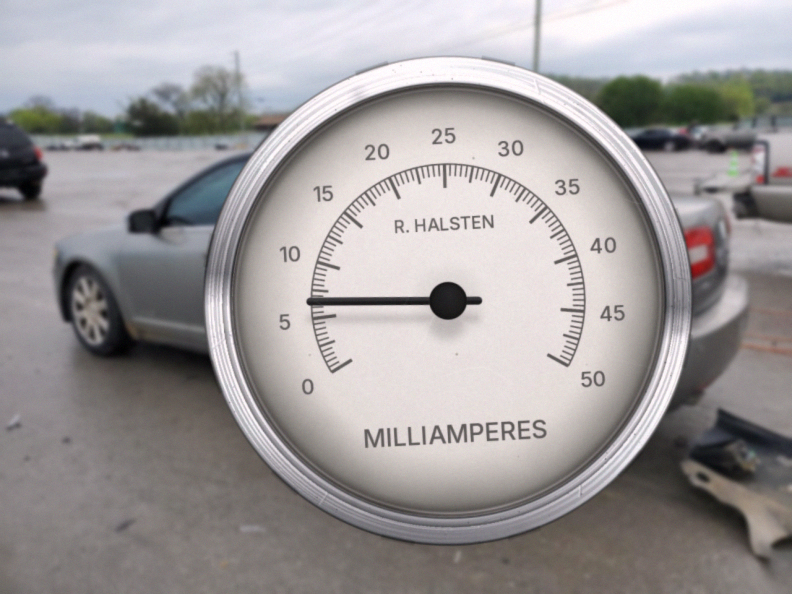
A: 6.5 mA
